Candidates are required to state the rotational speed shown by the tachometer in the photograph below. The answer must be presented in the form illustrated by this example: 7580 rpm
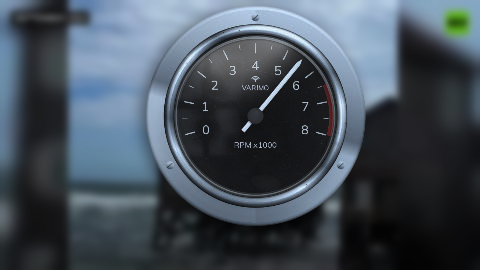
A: 5500 rpm
